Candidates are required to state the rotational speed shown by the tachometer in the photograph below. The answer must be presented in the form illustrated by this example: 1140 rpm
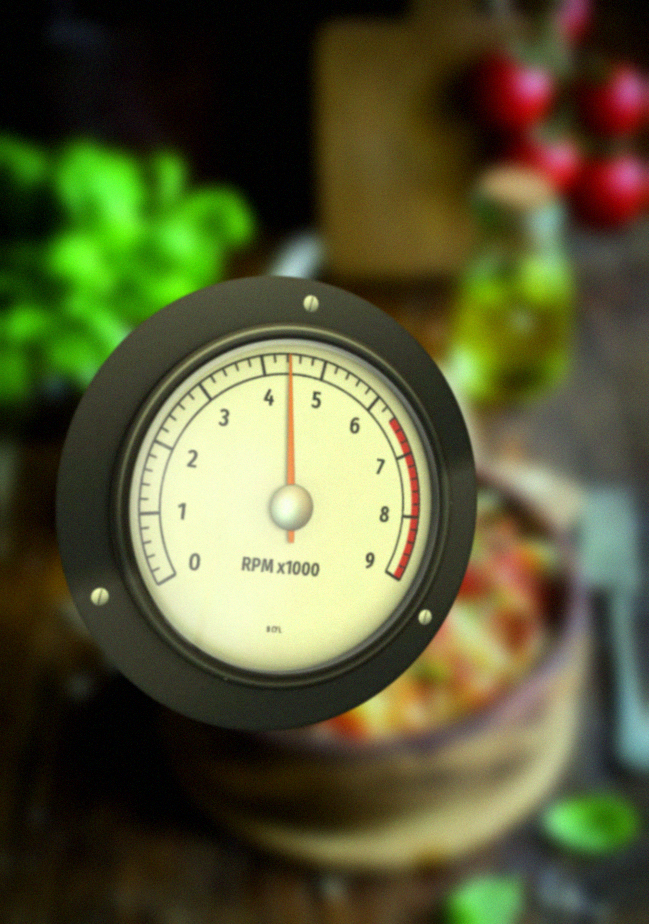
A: 4400 rpm
